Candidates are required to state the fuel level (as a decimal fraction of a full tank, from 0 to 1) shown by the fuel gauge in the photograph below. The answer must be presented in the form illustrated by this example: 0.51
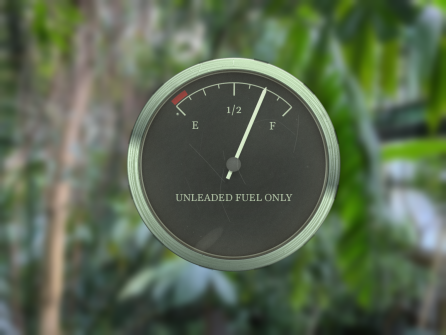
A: 0.75
